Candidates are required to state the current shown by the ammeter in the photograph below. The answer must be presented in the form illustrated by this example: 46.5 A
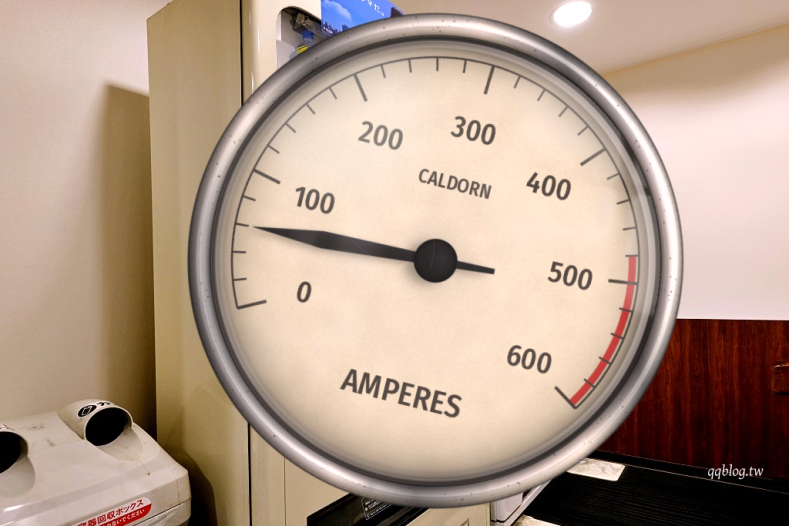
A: 60 A
